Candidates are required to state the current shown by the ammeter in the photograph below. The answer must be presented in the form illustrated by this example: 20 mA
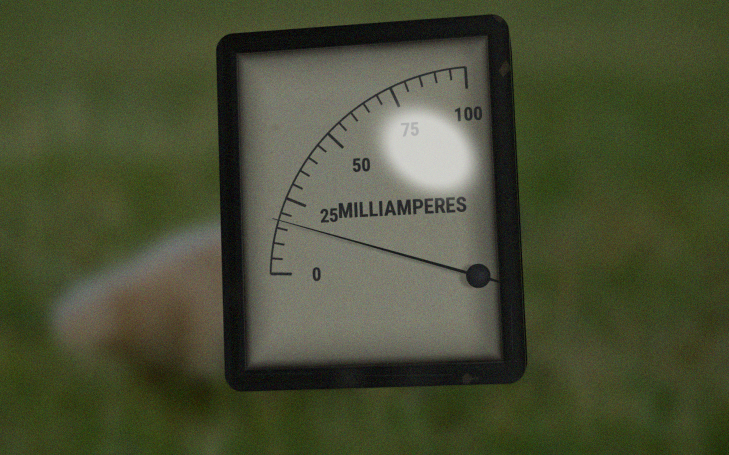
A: 17.5 mA
